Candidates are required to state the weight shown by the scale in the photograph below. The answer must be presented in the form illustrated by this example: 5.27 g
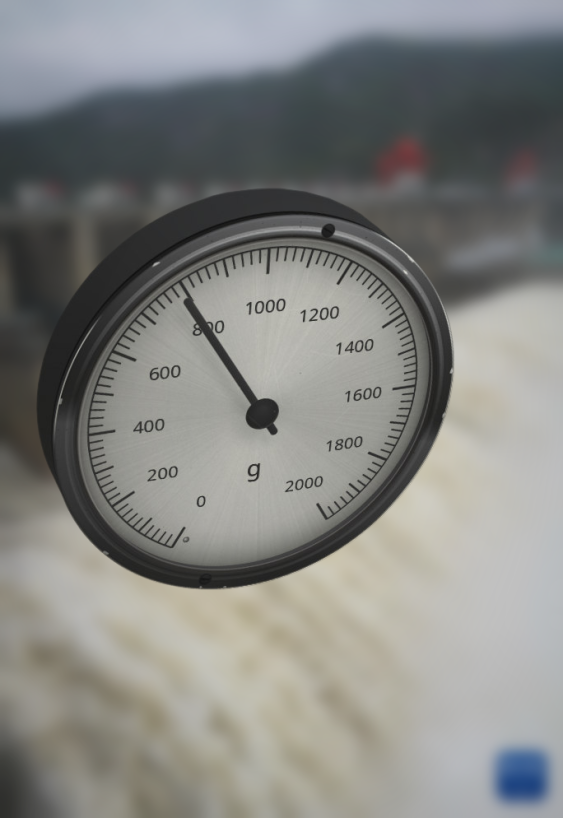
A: 790 g
